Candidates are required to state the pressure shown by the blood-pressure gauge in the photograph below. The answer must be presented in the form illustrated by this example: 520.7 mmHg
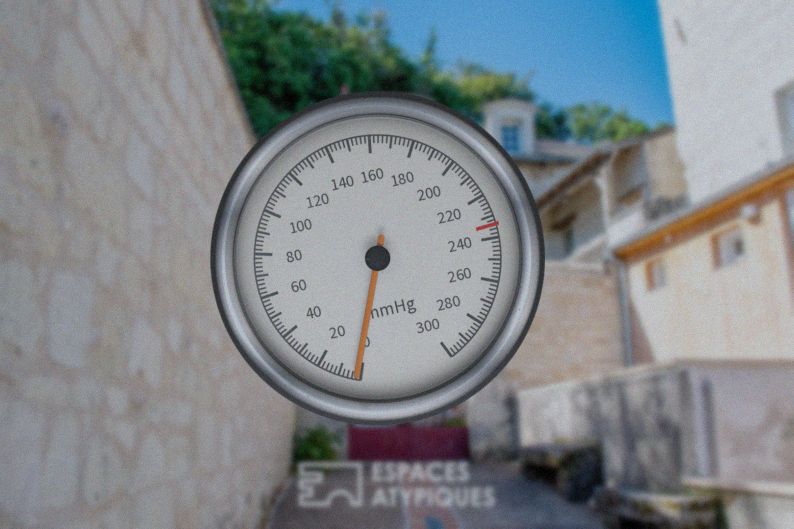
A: 2 mmHg
